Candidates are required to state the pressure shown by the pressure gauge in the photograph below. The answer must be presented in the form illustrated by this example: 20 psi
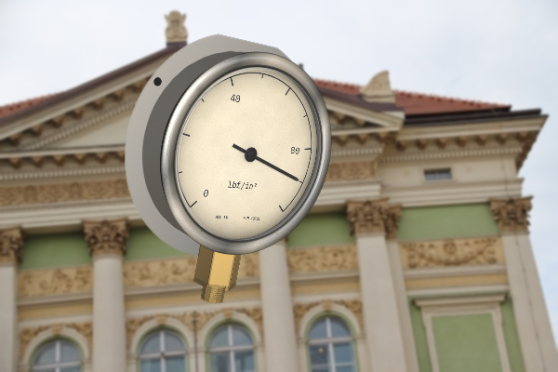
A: 90 psi
